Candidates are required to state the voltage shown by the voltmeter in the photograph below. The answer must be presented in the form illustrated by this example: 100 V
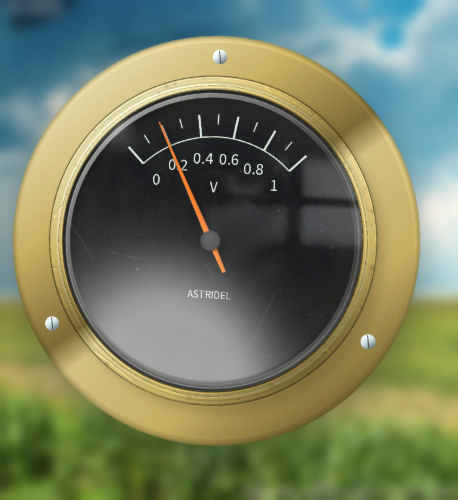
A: 0.2 V
